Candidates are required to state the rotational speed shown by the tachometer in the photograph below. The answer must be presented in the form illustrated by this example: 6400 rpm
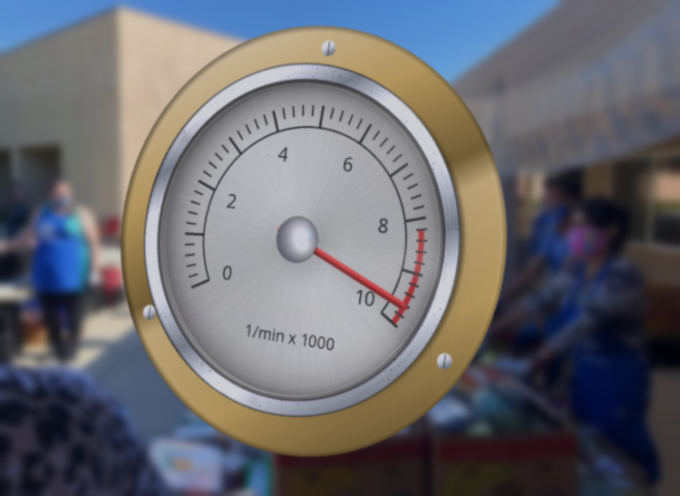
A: 9600 rpm
